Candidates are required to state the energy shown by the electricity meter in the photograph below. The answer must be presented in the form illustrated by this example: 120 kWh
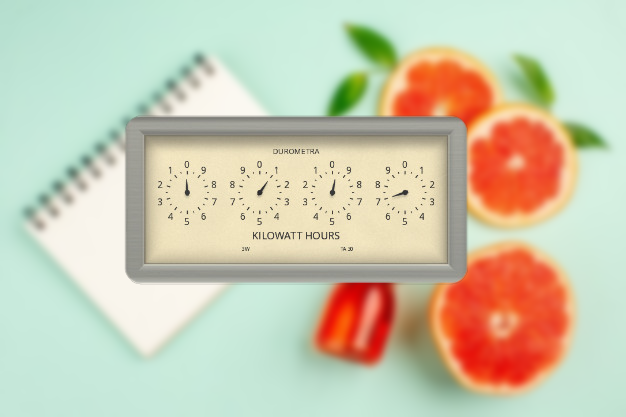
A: 97 kWh
